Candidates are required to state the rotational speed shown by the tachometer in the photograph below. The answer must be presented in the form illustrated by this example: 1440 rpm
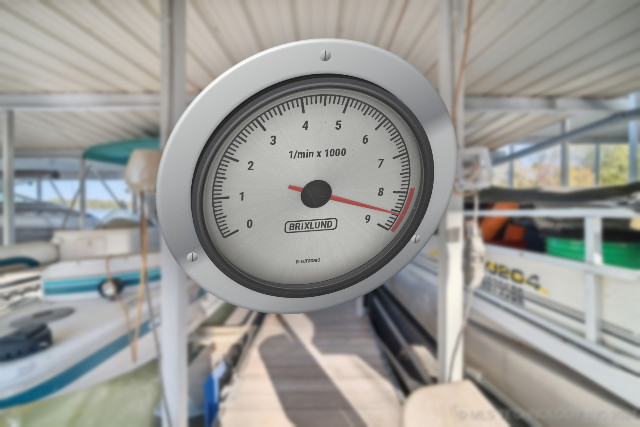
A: 8500 rpm
